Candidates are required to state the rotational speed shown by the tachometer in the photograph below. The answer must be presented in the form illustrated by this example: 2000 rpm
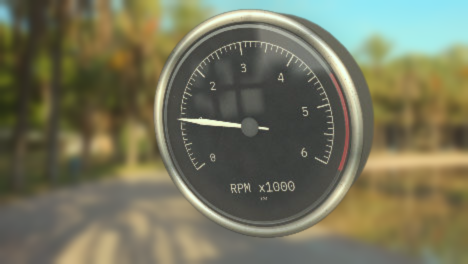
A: 1000 rpm
